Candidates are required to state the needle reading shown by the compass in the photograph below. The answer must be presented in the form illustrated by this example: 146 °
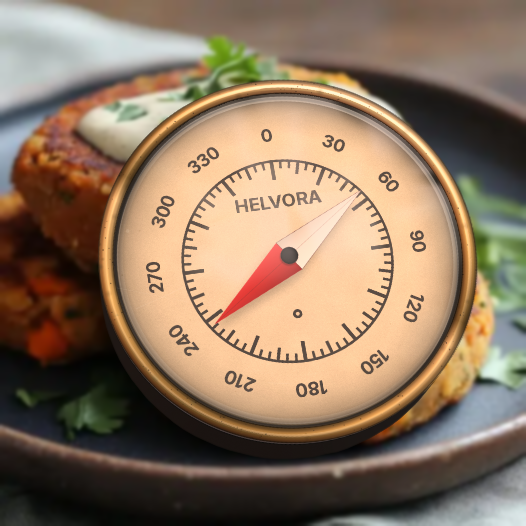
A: 235 °
